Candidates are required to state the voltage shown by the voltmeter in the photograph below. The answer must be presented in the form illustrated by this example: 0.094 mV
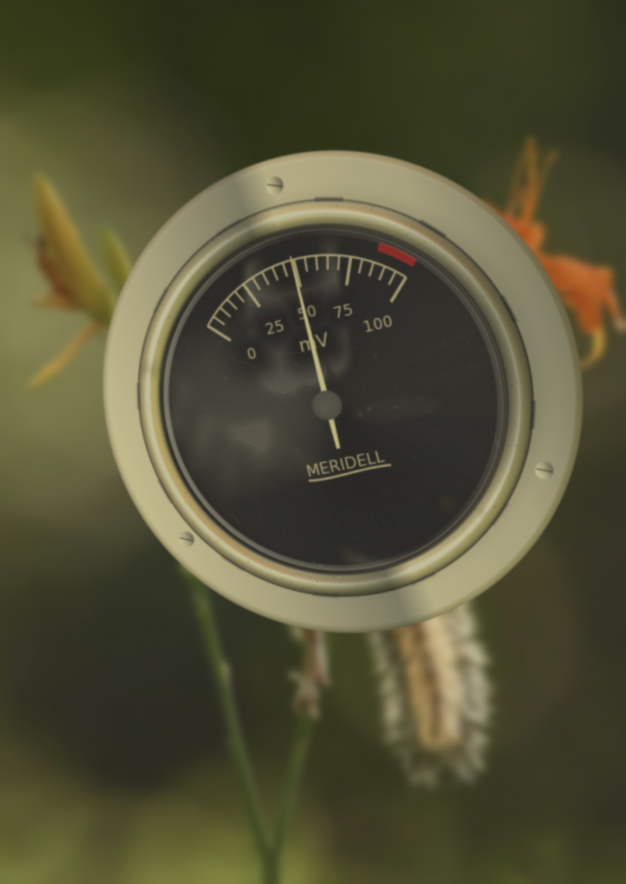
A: 50 mV
